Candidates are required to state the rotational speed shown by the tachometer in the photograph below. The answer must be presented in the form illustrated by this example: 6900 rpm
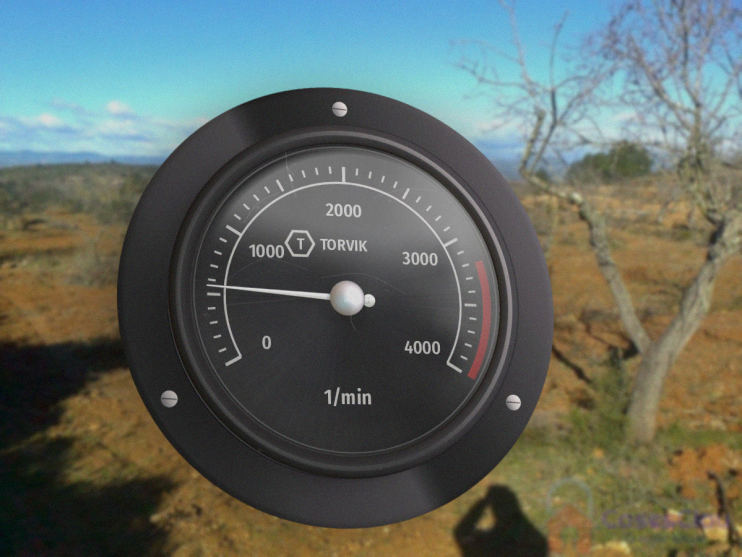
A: 550 rpm
